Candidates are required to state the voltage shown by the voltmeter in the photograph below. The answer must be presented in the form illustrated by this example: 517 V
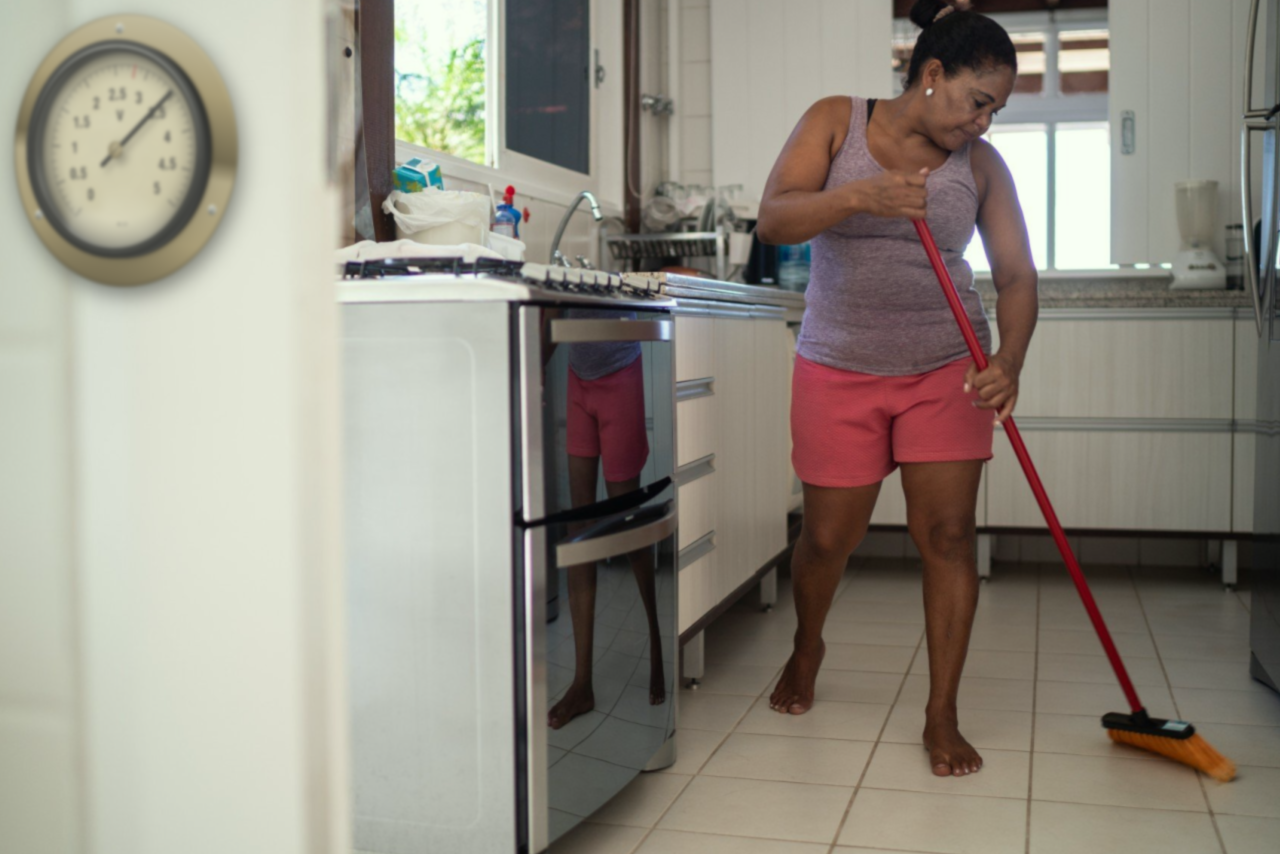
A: 3.5 V
